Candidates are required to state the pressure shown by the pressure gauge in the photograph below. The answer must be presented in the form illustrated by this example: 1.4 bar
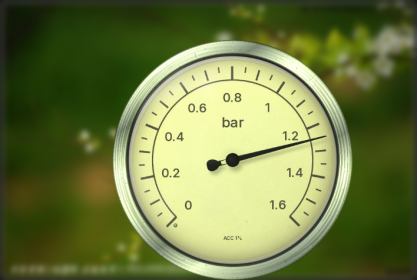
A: 1.25 bar
